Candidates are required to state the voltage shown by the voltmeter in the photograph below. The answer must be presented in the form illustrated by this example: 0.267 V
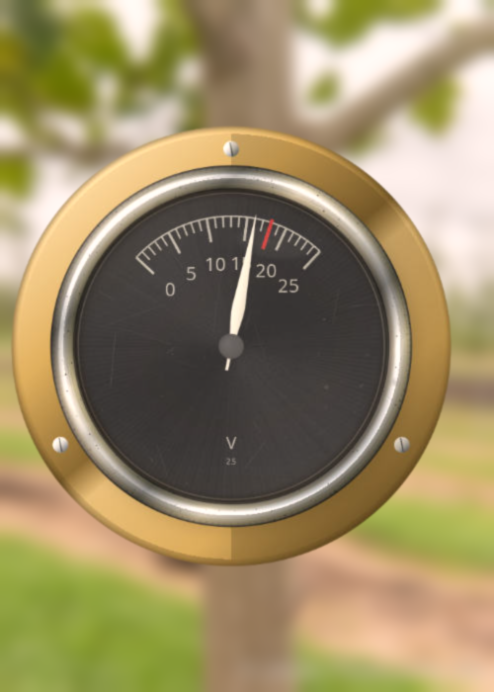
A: 16 V
